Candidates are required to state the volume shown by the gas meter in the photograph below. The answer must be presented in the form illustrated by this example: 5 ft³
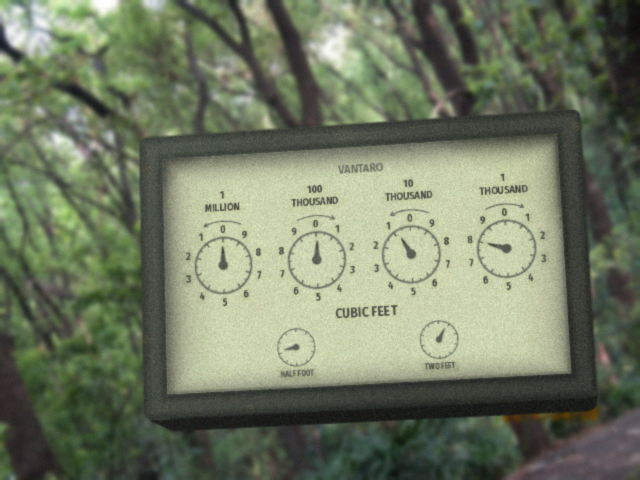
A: 800 ft³
